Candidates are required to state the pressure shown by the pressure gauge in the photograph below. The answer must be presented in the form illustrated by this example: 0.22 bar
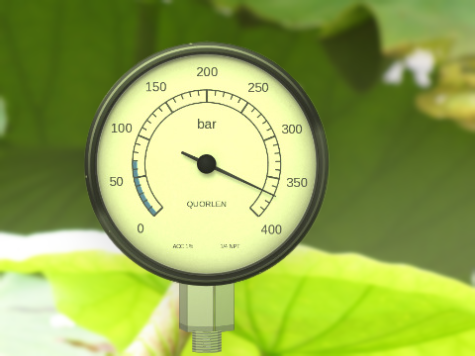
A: 370 bar
